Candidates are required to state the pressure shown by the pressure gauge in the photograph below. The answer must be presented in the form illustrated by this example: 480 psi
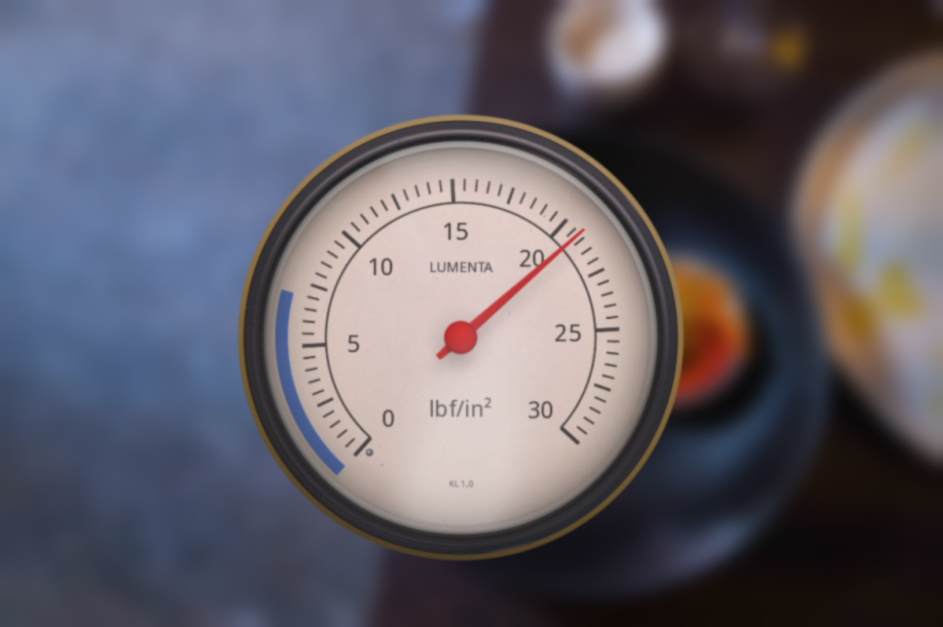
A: 20.75 psi
